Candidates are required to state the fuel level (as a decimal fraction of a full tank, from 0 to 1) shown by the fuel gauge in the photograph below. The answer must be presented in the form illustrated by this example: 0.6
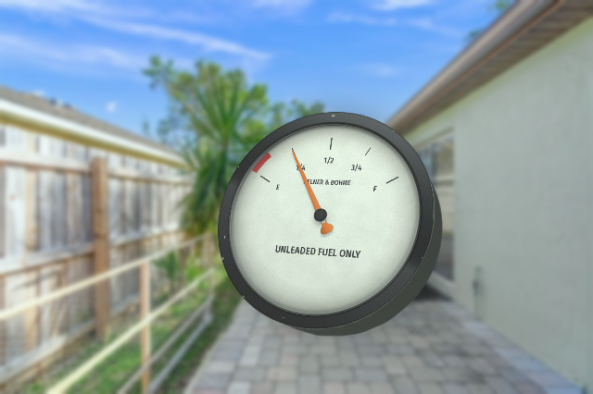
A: 0.25
